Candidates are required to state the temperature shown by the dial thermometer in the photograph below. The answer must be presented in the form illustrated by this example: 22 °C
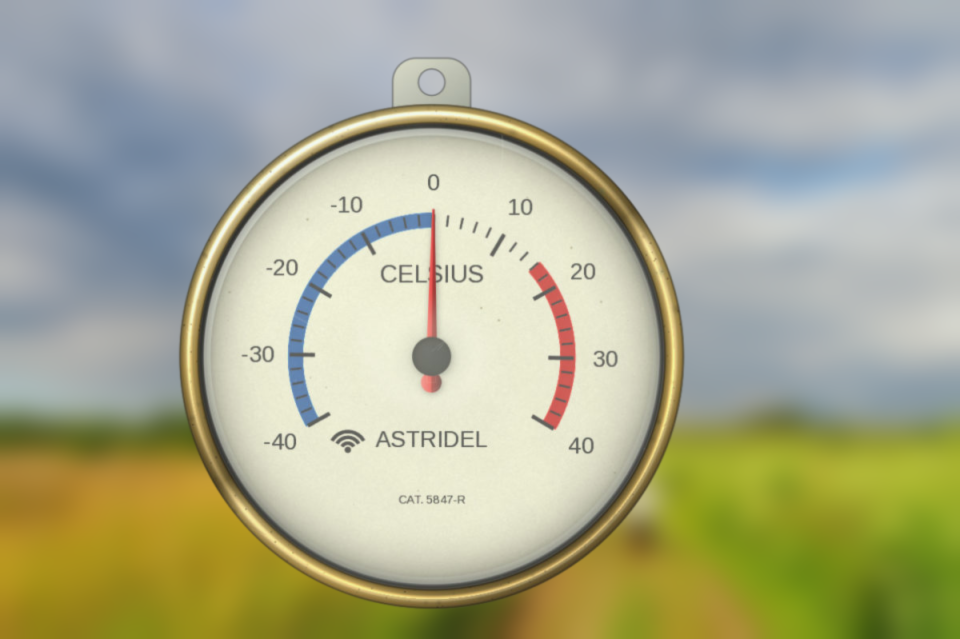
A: 0 °C
